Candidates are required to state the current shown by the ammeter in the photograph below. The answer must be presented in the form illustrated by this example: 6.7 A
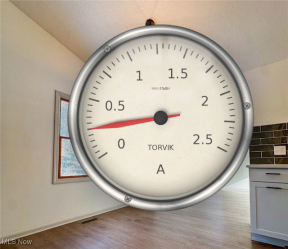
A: 0.25 A
